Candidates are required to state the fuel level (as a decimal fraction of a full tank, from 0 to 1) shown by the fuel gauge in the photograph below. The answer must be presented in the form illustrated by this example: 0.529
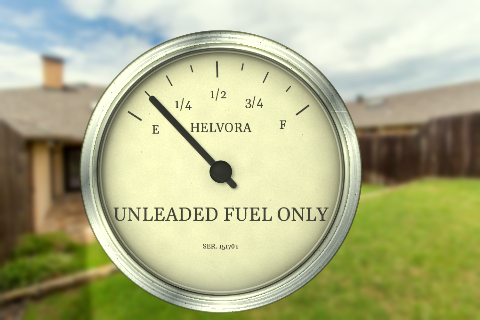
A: 0.125
